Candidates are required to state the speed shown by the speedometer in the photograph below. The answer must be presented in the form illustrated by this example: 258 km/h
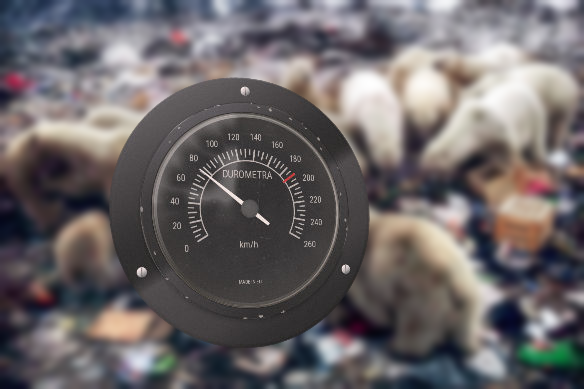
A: 75 km/h
